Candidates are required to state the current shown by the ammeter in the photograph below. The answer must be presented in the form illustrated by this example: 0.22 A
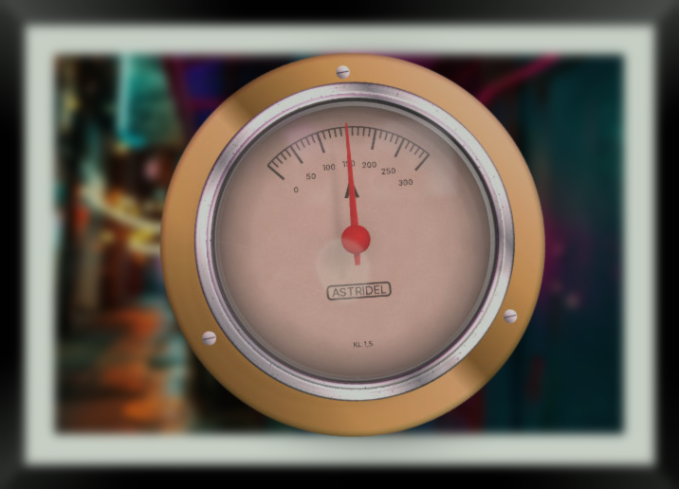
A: 150 A
